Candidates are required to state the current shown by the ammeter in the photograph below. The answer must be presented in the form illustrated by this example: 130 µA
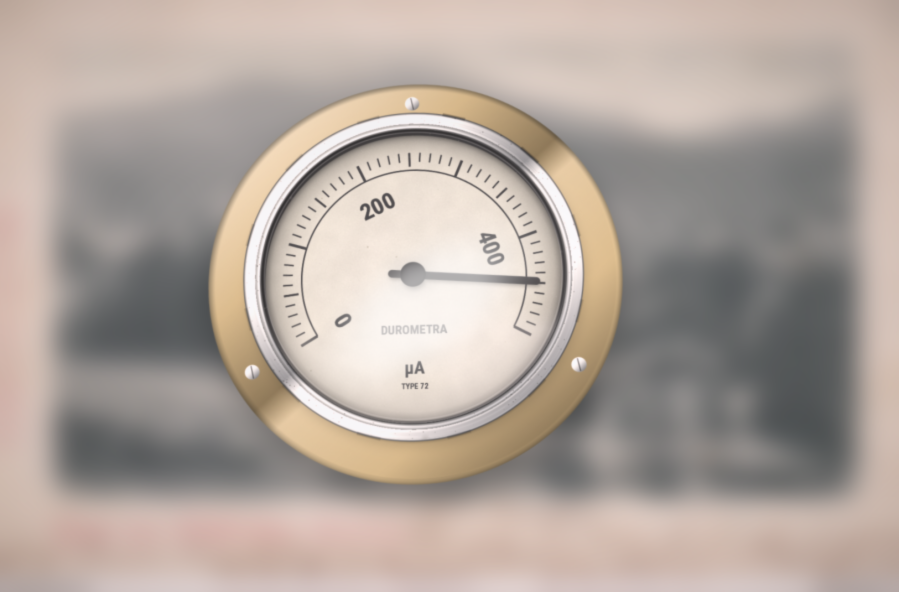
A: 450 µA
